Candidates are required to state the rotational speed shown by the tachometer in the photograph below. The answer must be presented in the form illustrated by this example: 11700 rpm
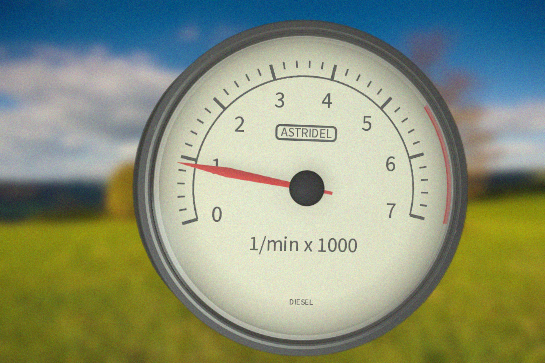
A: 900 rpm
